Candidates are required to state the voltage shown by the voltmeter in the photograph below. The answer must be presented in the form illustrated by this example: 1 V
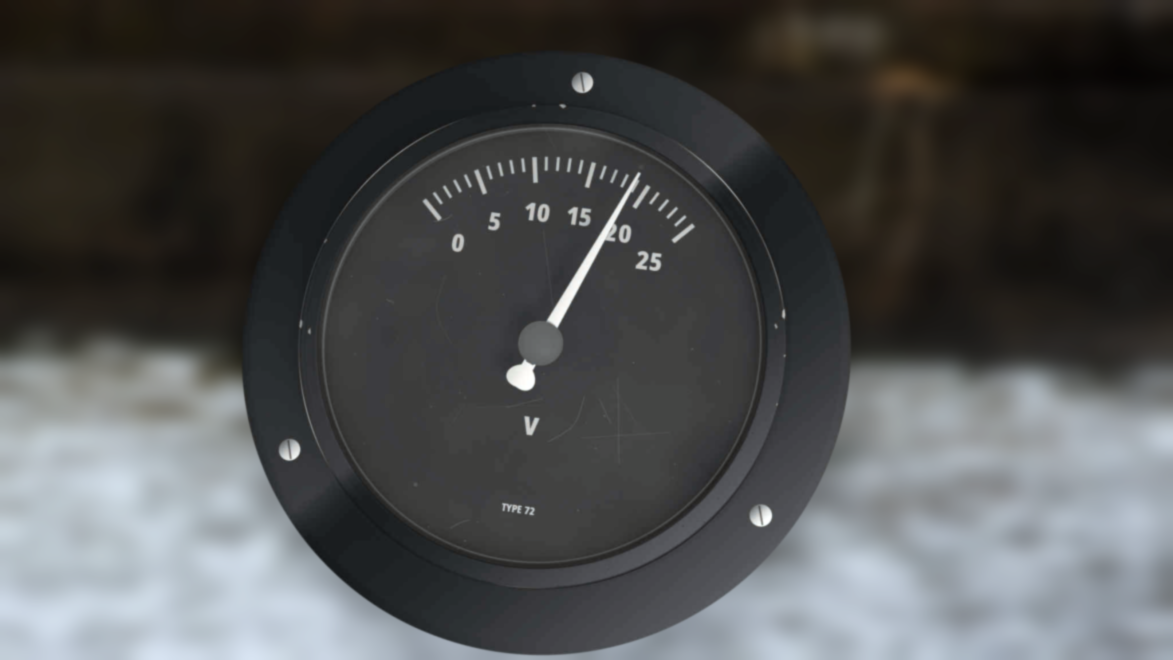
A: 19 V
